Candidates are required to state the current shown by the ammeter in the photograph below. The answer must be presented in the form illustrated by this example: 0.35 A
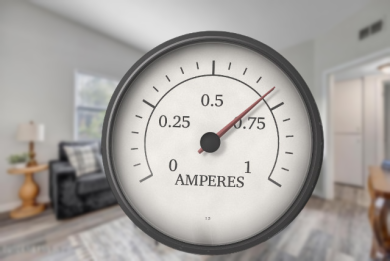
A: 0.7 A
